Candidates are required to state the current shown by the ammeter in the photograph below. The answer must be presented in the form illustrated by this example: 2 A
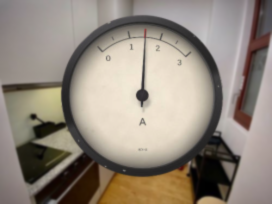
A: 1.5 A
